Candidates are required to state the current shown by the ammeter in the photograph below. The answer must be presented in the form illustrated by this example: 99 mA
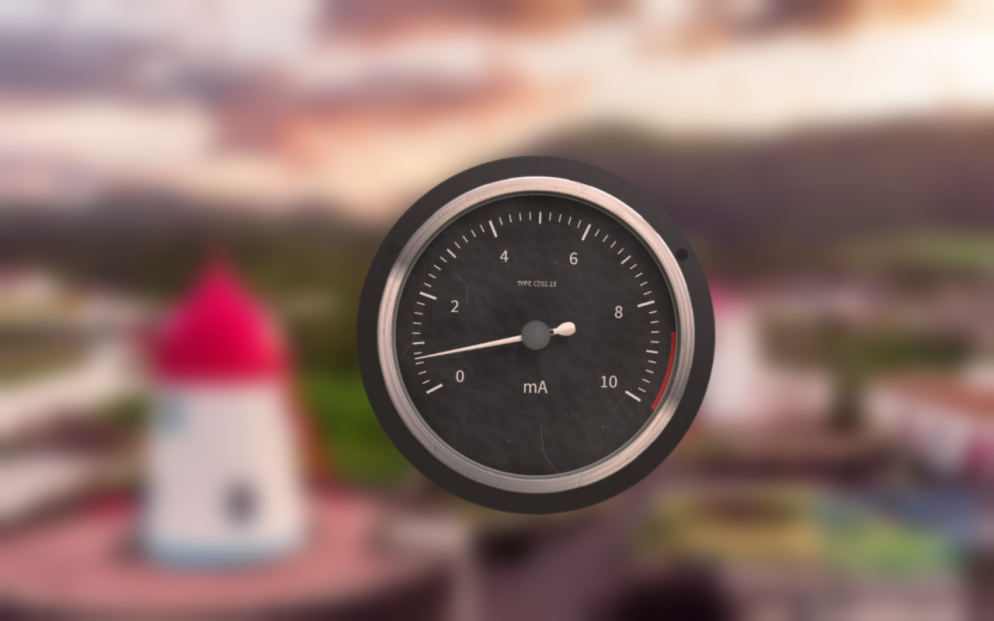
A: 0.7 mA
